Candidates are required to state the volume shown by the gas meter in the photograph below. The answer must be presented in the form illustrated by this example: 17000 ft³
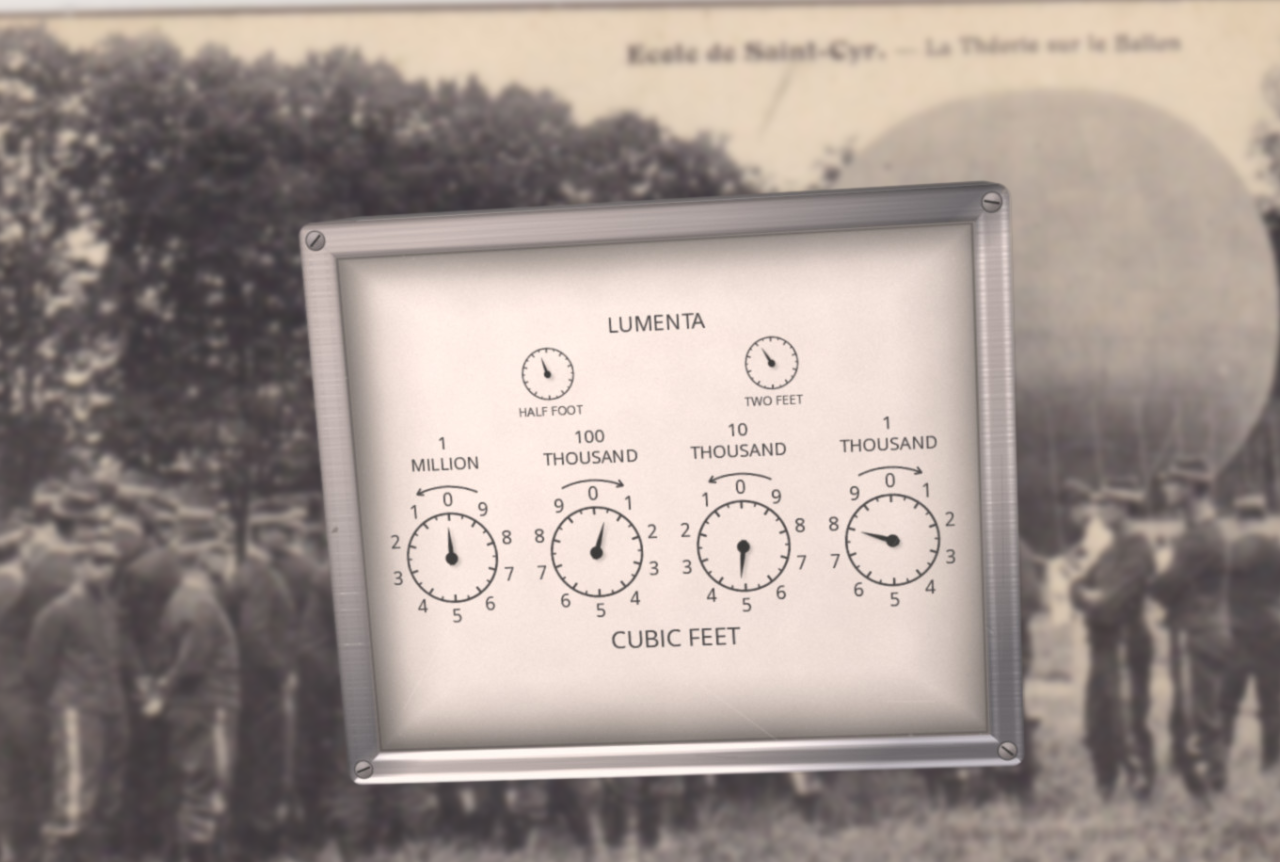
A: 4800 ft³
